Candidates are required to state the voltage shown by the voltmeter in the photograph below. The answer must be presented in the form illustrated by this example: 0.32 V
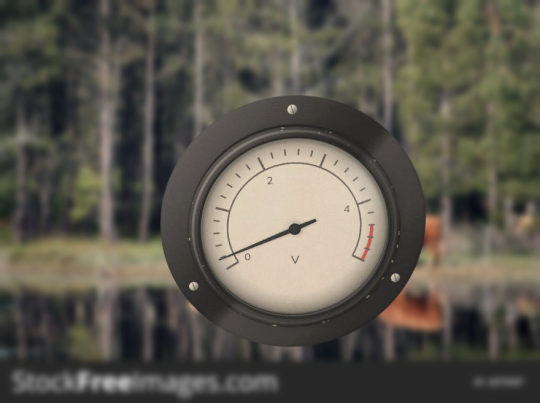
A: 0.2 V
